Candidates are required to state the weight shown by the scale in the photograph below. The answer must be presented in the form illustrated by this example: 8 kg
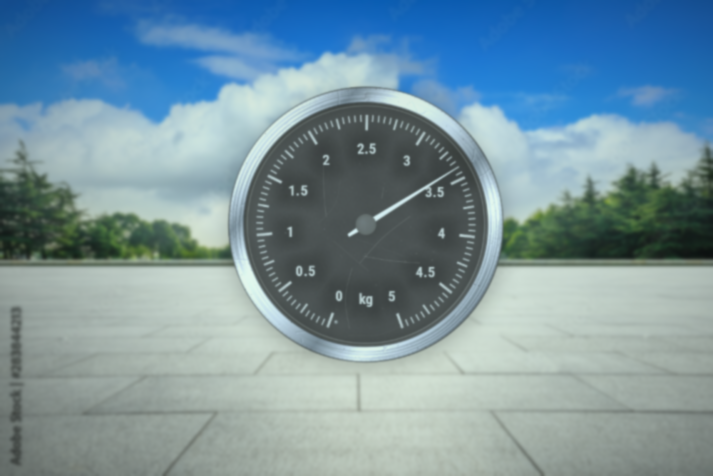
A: 3.4 kg
